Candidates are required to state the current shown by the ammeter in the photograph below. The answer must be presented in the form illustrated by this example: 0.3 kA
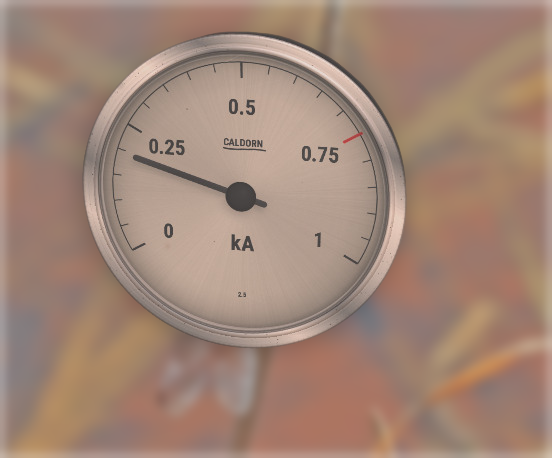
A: 0.2 kA
